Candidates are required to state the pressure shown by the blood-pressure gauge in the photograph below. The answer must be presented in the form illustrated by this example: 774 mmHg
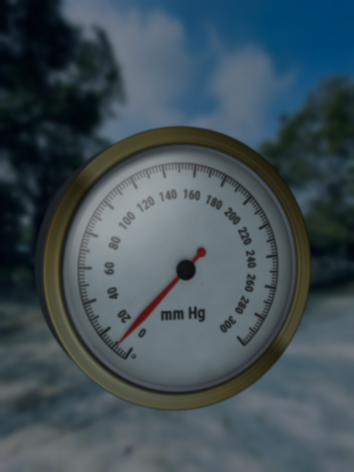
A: 10 mmHg
